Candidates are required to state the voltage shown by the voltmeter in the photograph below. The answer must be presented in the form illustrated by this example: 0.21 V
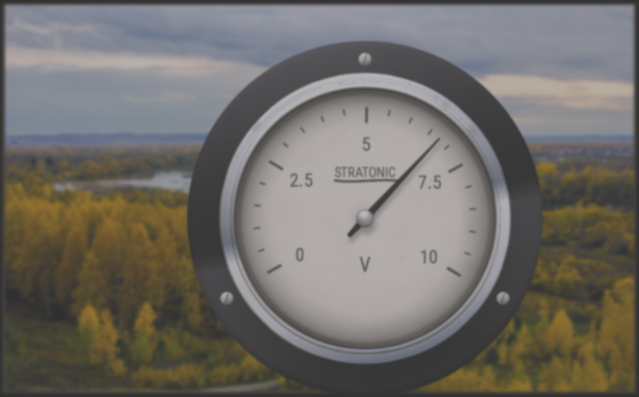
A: 6.75 V
